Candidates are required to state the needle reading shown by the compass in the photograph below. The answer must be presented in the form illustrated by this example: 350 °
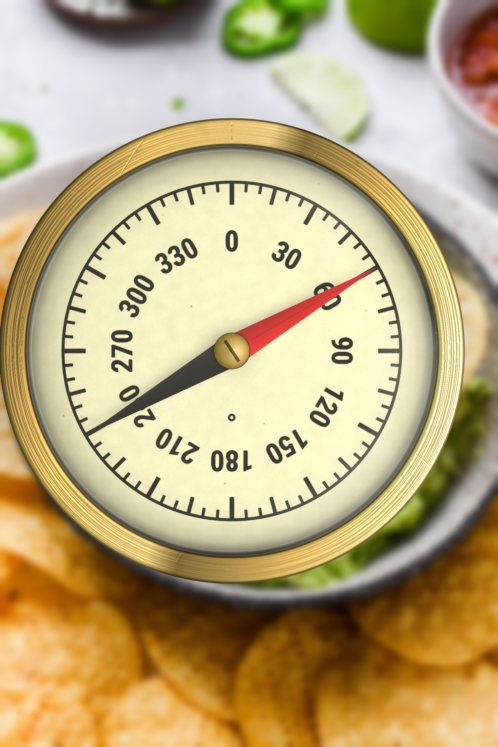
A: 60 °
